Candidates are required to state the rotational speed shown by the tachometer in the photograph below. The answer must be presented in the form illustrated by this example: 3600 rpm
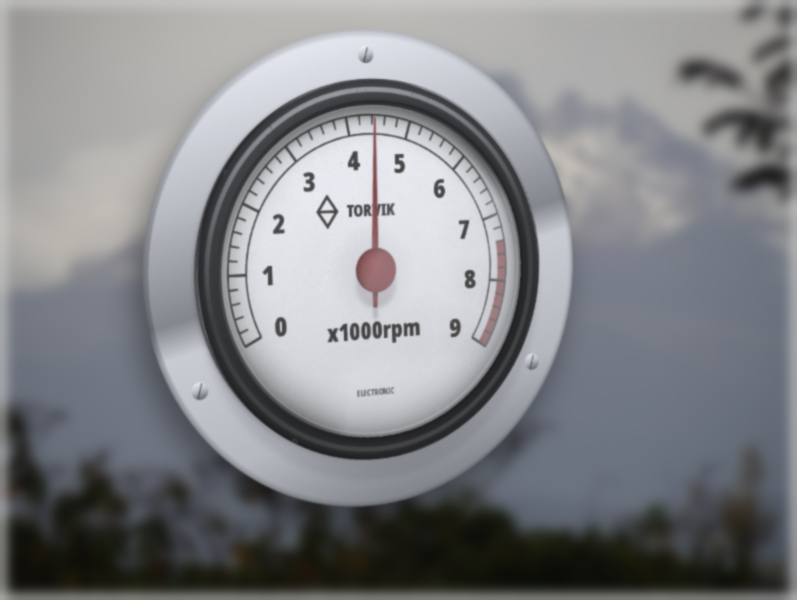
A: 4400 rpm
